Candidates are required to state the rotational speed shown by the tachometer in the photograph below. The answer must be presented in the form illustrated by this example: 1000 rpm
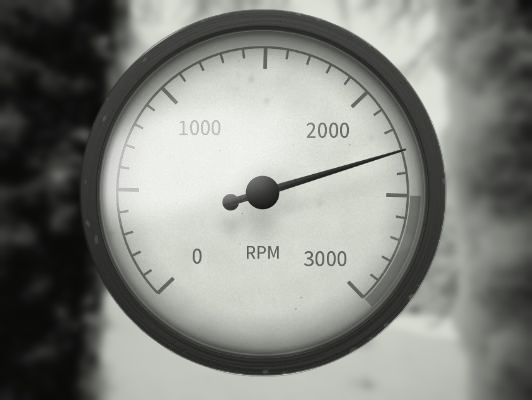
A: 2300 rpm
